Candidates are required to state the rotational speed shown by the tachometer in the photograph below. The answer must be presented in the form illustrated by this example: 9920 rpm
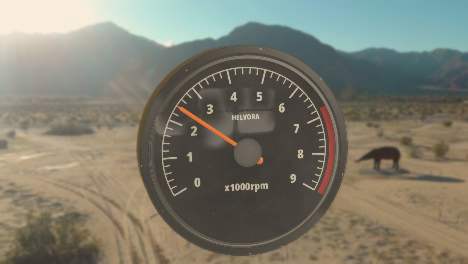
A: 2400 rpm
